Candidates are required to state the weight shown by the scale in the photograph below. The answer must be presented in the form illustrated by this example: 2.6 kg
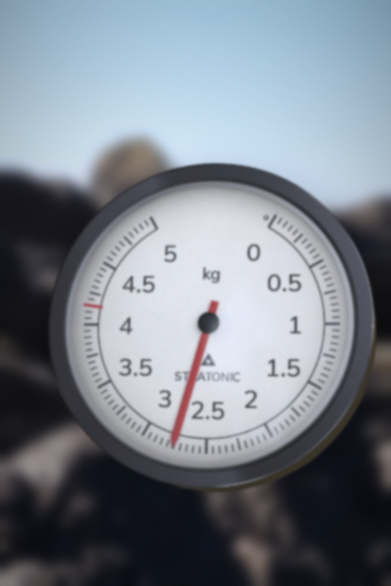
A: 2.75 kg
